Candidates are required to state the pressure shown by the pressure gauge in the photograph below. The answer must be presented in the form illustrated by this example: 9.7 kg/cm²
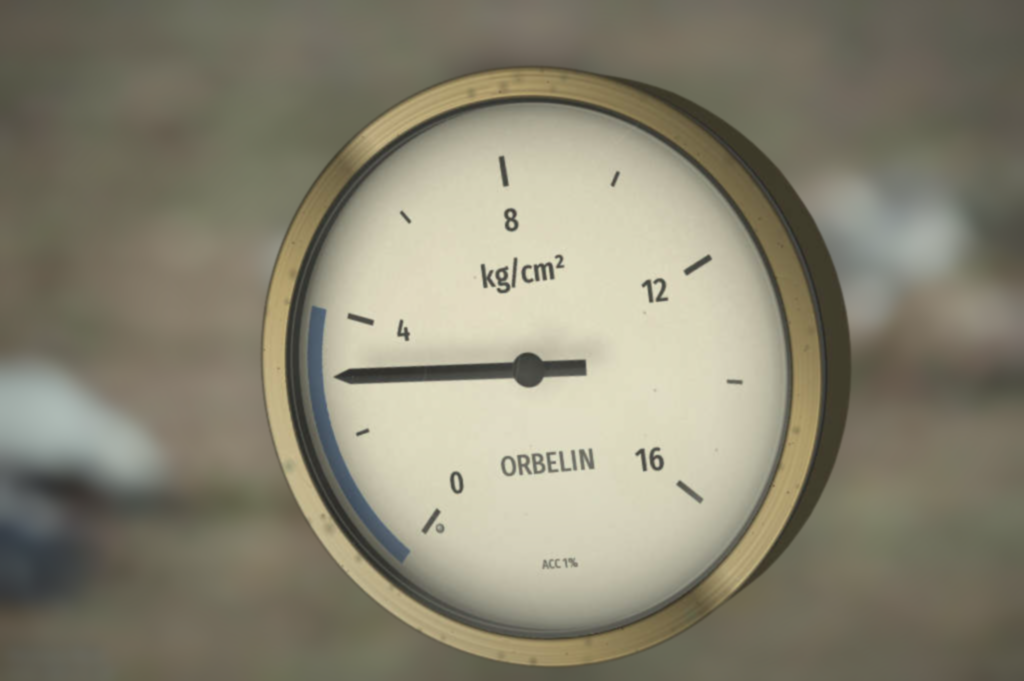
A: 3 kg/cm²
